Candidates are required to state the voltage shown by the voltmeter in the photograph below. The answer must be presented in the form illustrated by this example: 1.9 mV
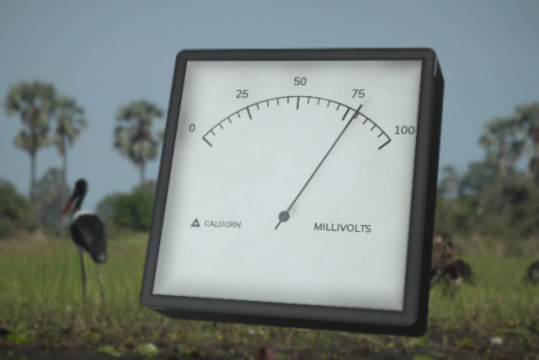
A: 80 mV
